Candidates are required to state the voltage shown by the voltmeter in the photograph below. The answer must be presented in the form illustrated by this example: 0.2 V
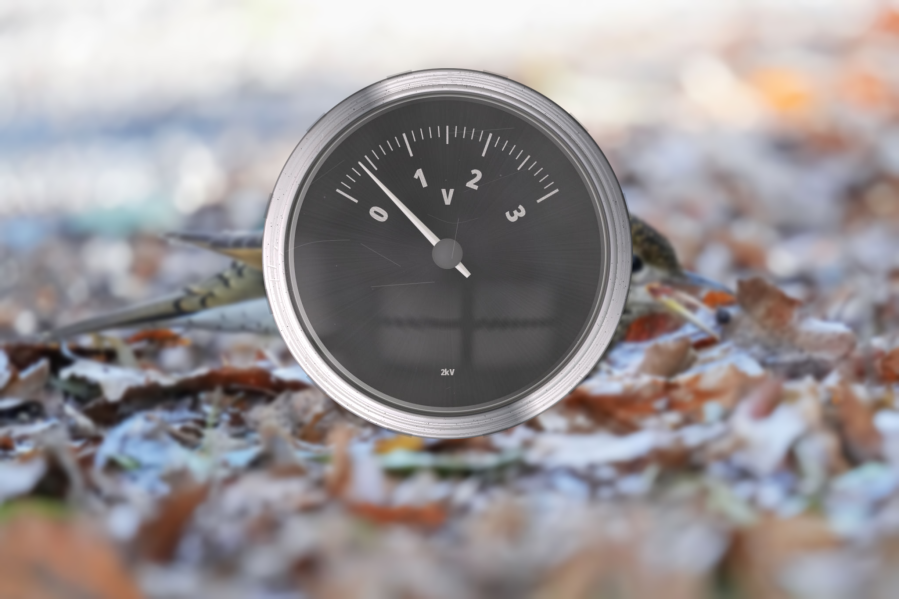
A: 0.4 V
